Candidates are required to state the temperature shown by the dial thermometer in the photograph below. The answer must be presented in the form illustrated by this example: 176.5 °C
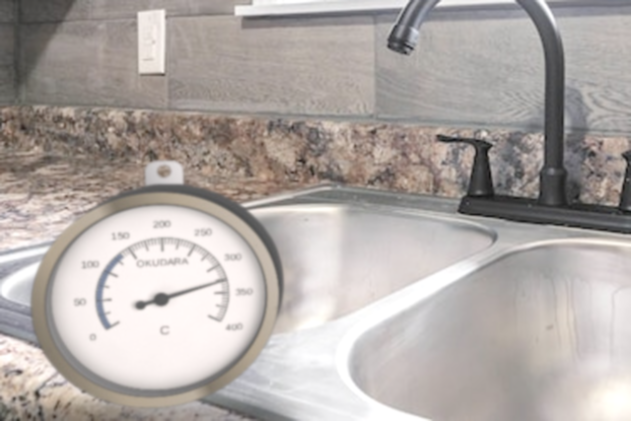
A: 325 °C
